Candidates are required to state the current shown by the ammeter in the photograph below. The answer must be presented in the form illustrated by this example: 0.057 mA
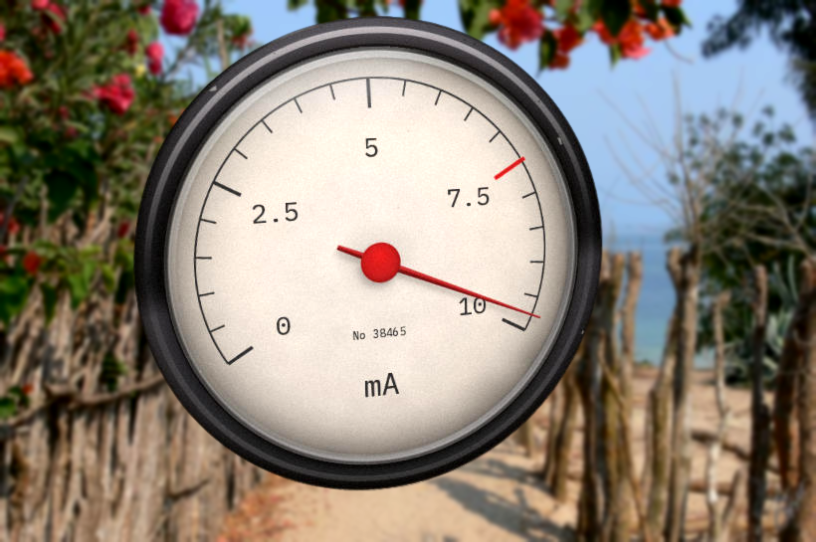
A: 9.75 mA
